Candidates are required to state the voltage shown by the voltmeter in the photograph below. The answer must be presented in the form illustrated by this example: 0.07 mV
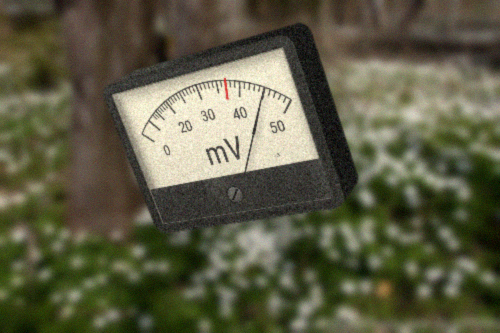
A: 45 mV
